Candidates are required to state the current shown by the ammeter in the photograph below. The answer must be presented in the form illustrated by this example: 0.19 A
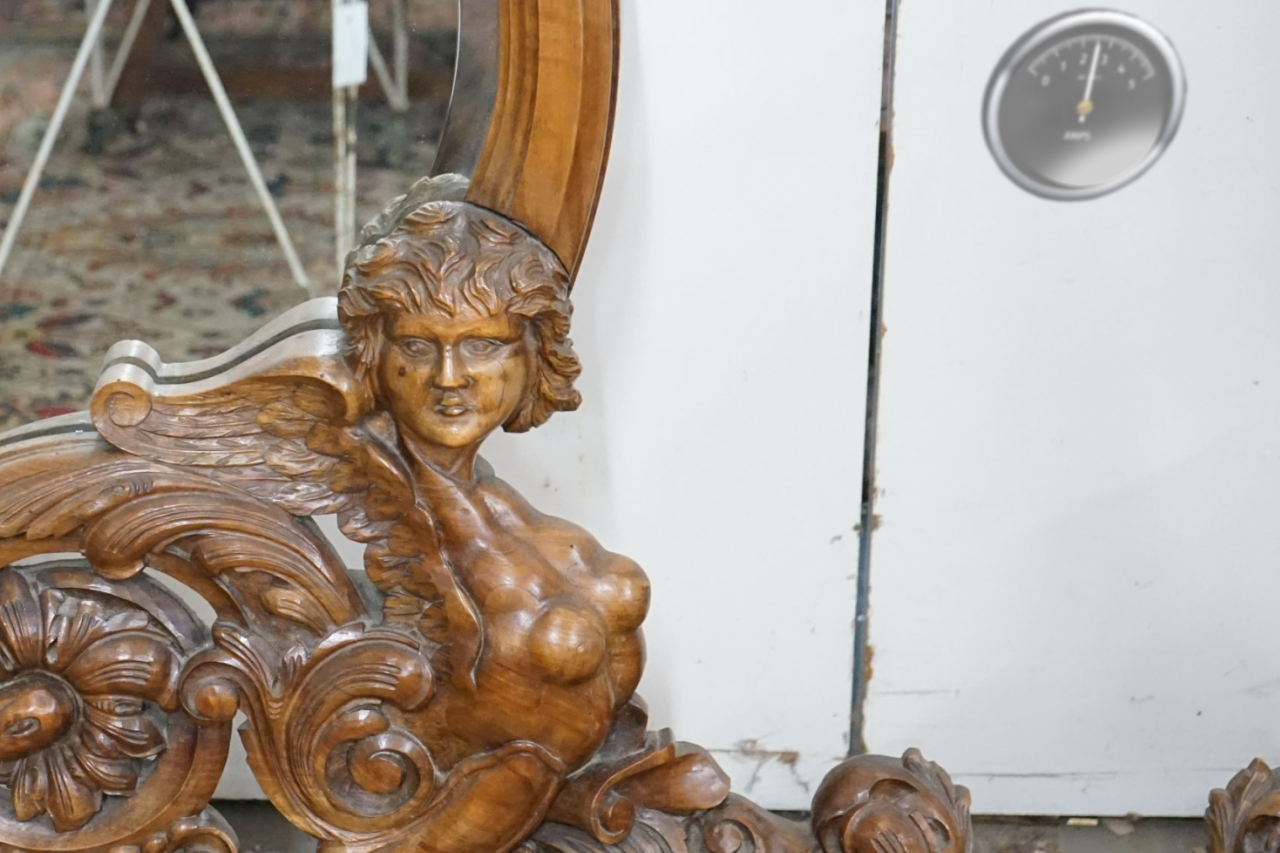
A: 2.5 A
